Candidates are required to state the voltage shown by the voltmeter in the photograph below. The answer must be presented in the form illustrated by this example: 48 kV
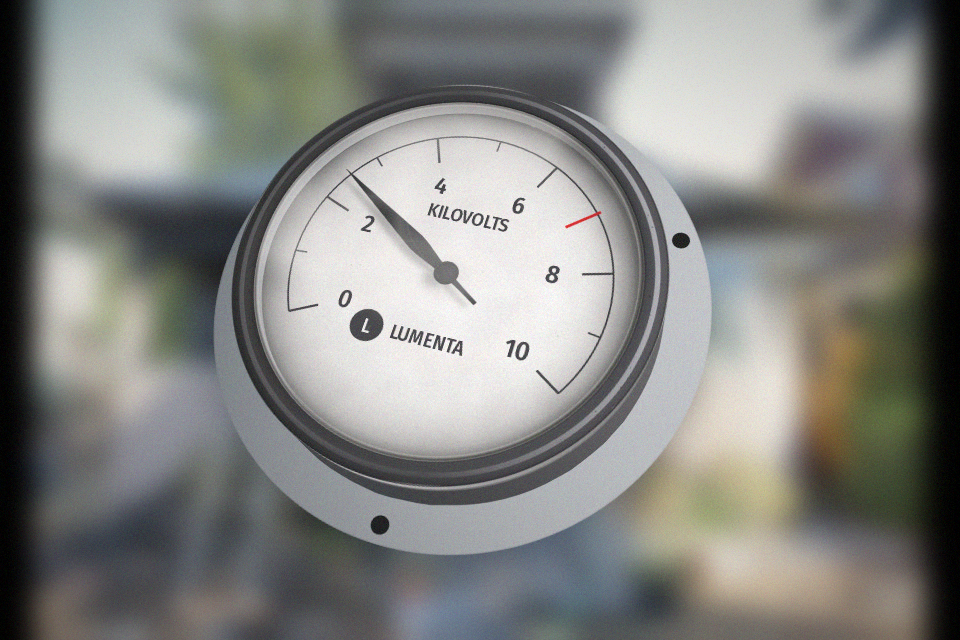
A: 2.5 kV
